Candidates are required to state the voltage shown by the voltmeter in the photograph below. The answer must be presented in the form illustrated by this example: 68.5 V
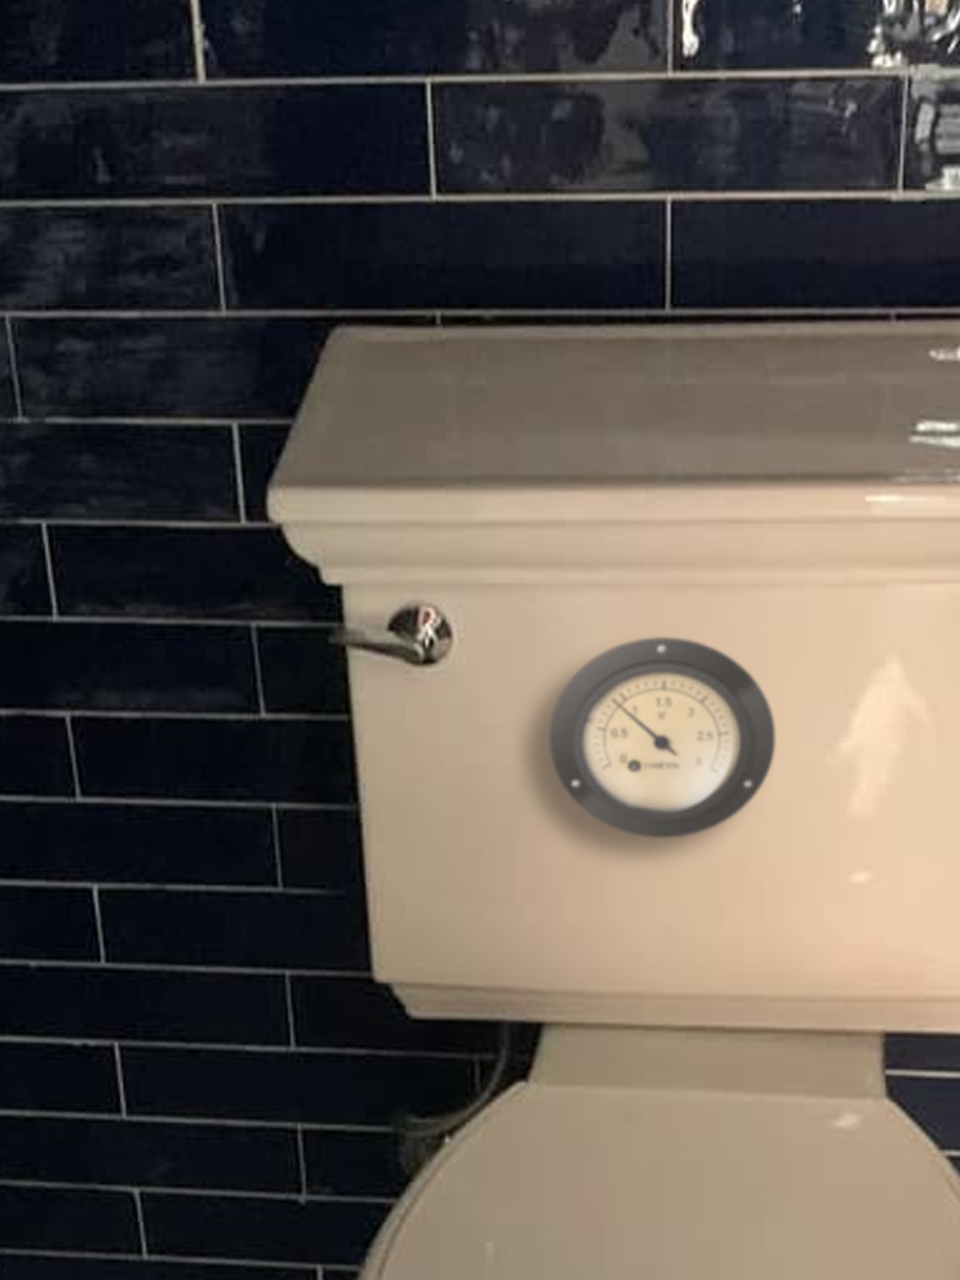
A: 0.9 V
